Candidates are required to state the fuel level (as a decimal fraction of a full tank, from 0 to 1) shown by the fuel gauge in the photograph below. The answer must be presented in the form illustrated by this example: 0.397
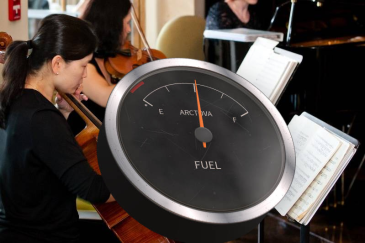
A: 0.5
